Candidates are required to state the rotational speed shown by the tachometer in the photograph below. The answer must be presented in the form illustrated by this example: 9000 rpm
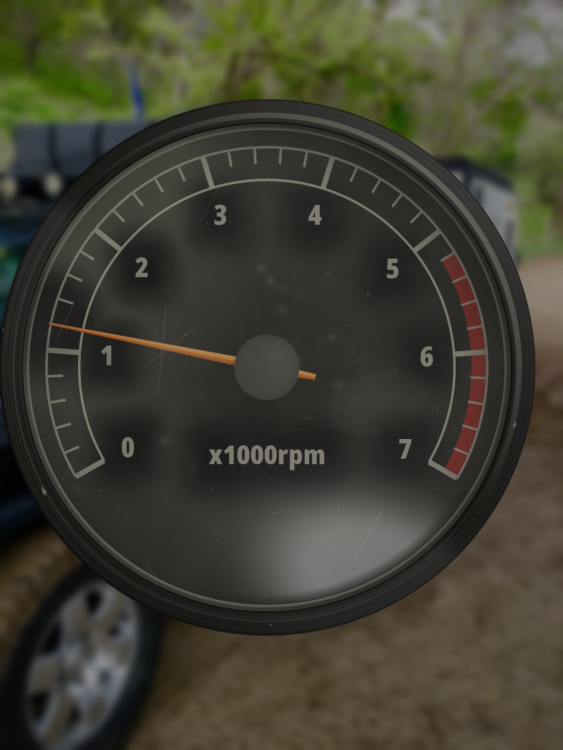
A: 1200 rpm
